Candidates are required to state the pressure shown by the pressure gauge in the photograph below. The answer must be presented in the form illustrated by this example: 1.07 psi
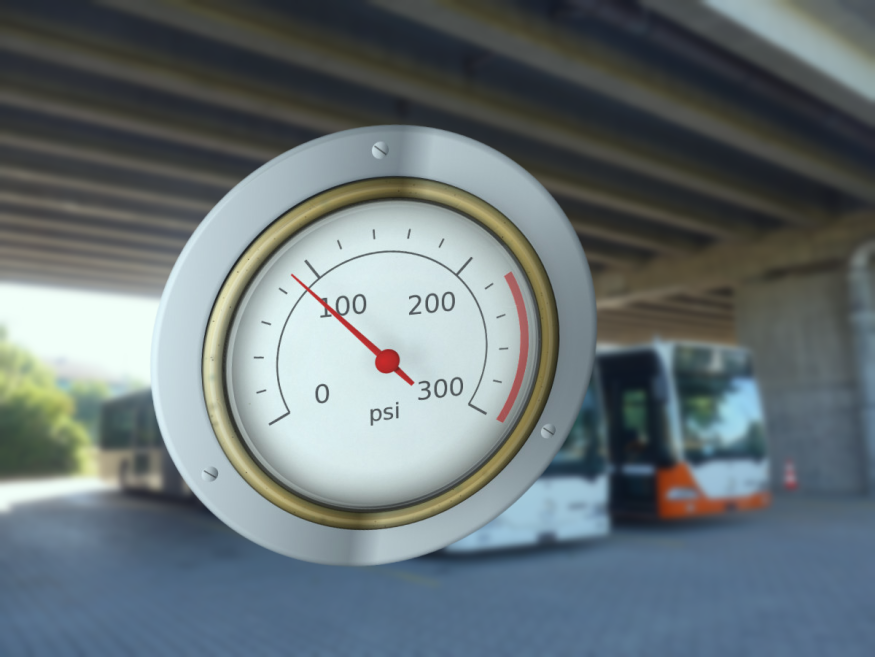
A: 90 psi
